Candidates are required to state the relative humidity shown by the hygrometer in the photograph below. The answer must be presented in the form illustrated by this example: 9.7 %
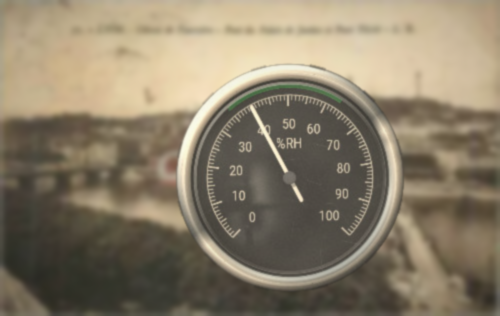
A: 40 %
